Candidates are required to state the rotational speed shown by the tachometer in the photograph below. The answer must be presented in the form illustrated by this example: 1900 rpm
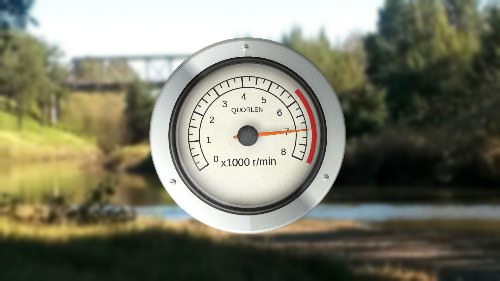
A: 7000 rpm
